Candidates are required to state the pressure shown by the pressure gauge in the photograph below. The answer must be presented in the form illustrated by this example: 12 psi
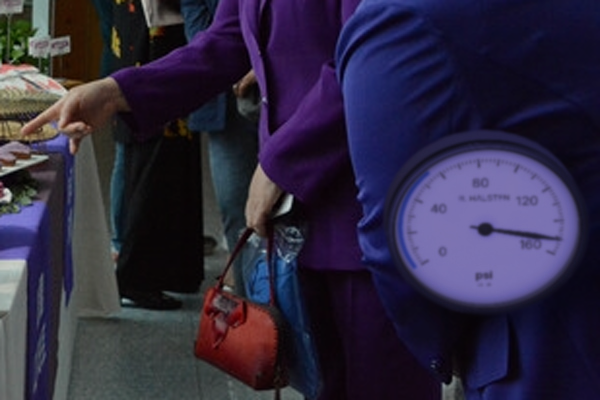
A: 150 psi
